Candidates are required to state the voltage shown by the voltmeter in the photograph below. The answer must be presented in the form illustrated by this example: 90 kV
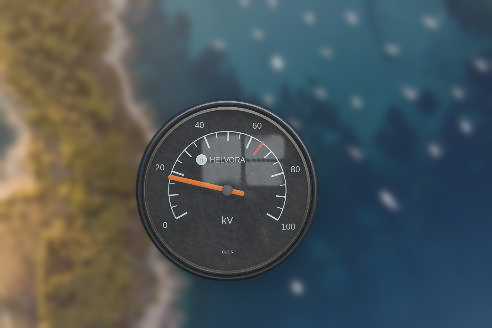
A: 17.5 kV
